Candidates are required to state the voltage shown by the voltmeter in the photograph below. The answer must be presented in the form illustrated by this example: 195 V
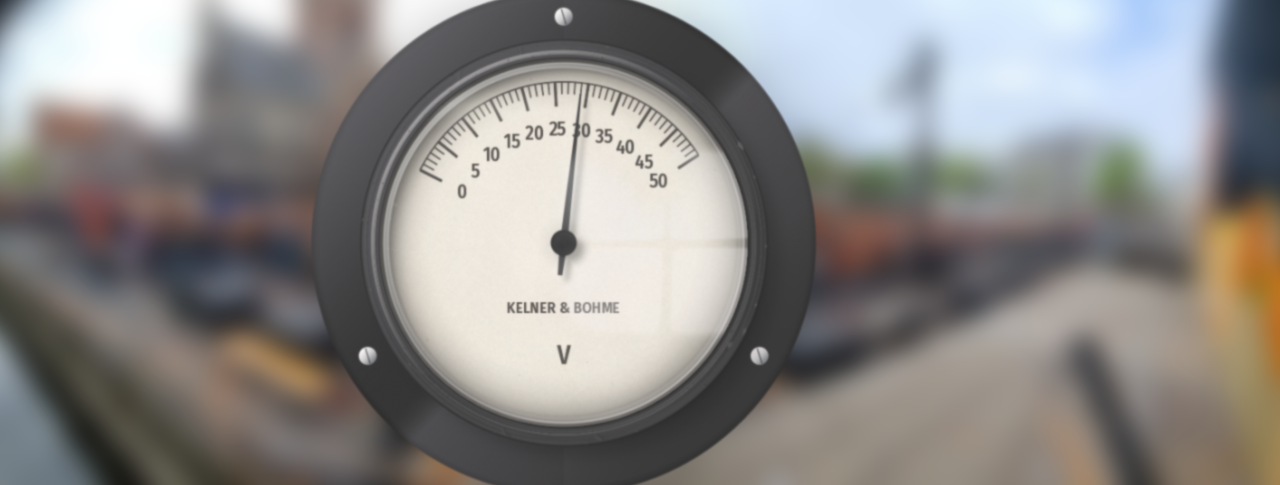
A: 29 V
